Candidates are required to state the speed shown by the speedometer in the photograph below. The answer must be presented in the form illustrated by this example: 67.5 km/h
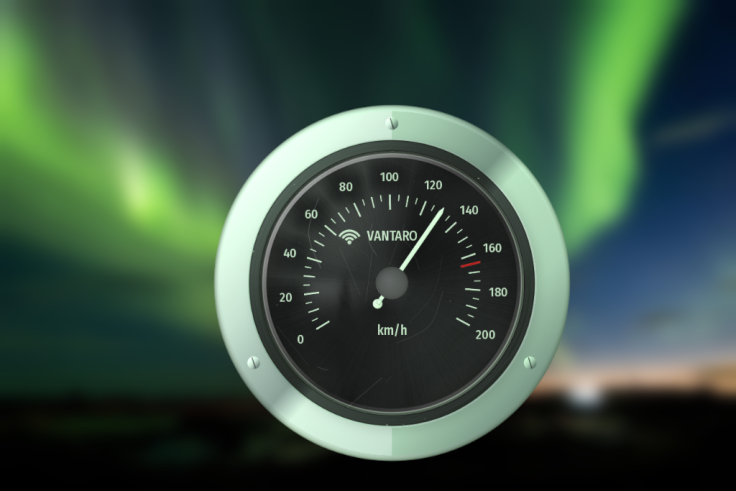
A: 130 km/h
